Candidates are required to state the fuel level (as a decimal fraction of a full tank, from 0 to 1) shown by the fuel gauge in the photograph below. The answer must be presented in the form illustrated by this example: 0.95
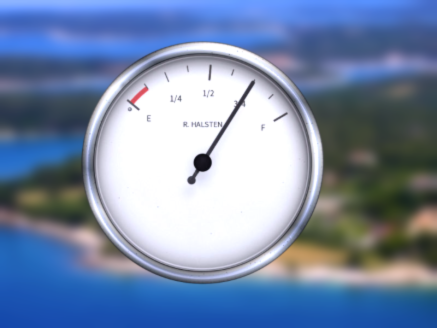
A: 0.75
